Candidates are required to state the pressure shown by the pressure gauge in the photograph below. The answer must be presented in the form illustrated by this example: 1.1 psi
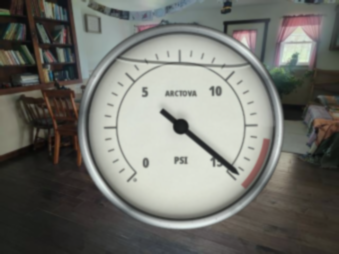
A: 14.75 psi
